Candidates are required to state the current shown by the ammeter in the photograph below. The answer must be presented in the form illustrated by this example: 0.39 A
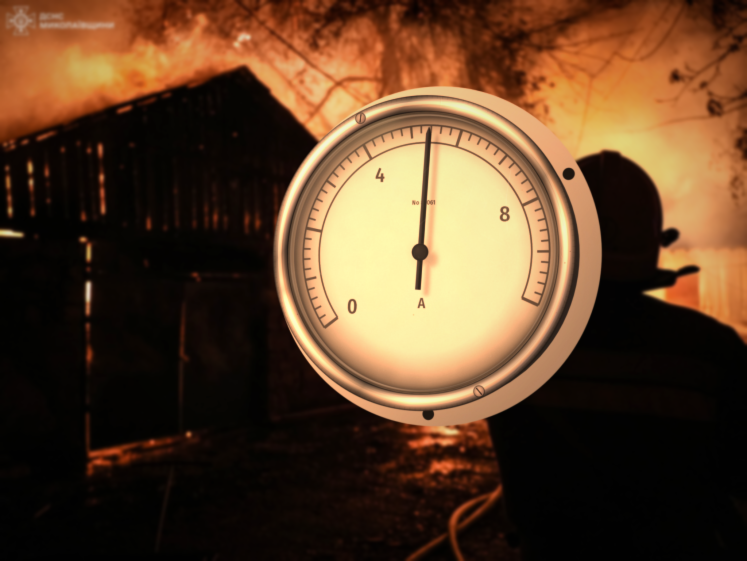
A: 5.4 A
